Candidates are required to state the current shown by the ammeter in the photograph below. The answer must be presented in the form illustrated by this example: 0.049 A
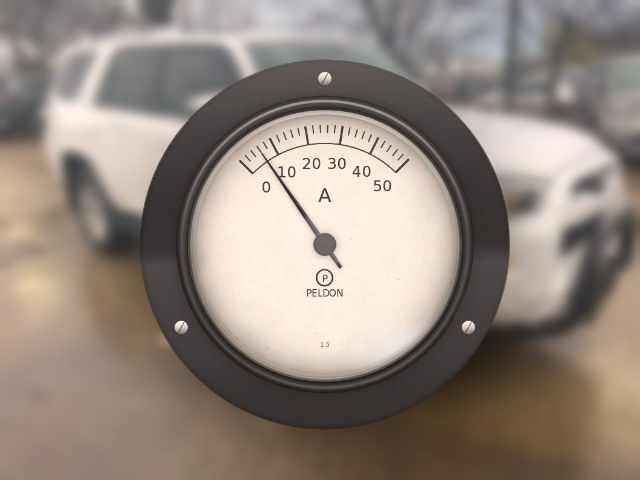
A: 6 A
